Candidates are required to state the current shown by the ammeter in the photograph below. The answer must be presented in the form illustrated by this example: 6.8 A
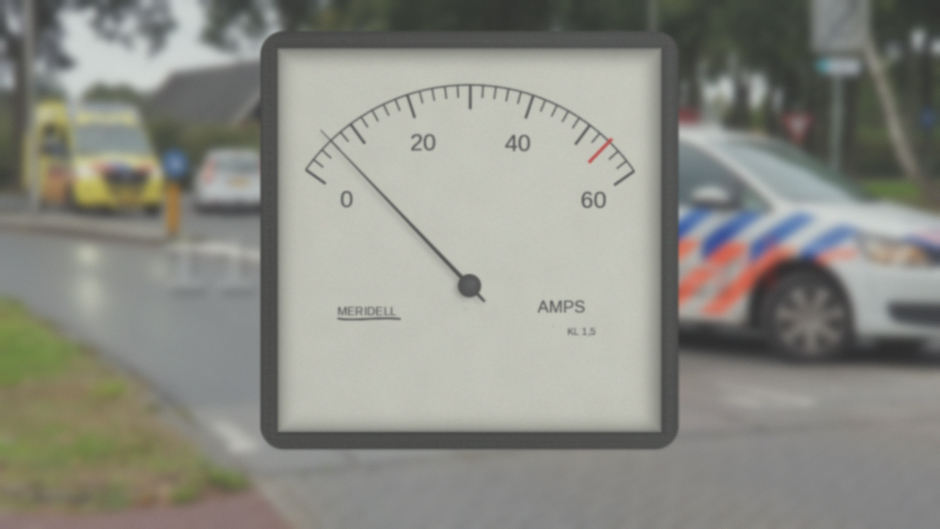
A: 6 A
